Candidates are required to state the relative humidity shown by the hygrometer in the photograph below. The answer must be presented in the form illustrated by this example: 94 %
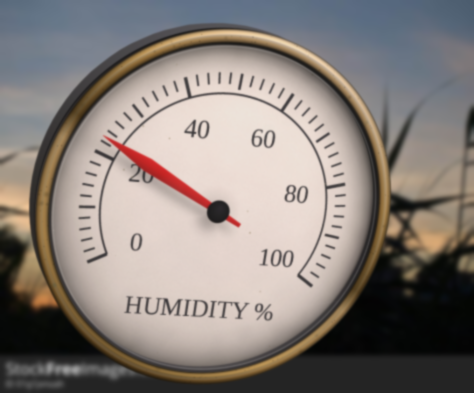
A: 23 %
